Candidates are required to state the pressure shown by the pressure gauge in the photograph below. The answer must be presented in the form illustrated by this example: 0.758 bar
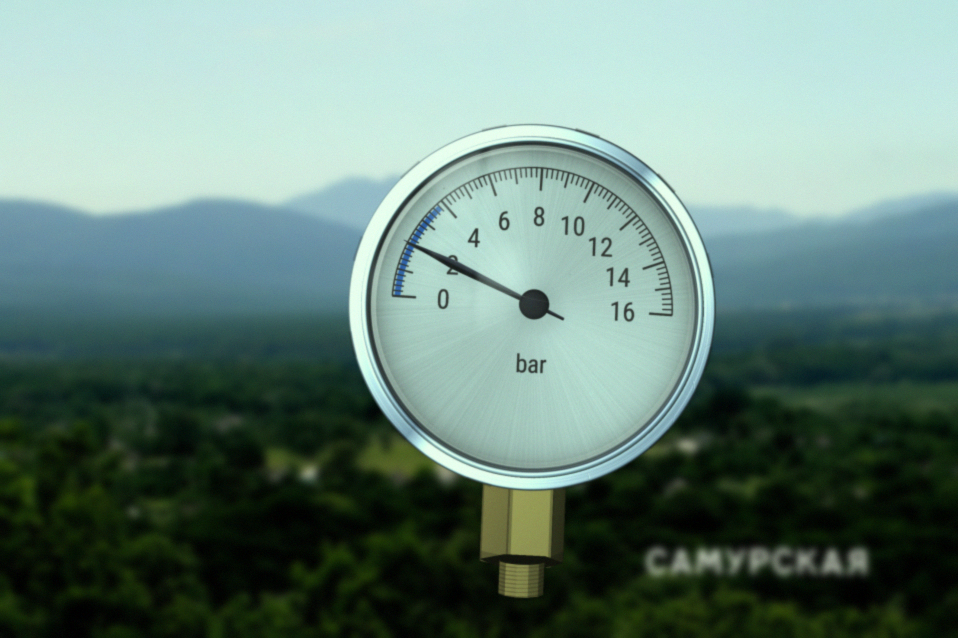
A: 2 bar
